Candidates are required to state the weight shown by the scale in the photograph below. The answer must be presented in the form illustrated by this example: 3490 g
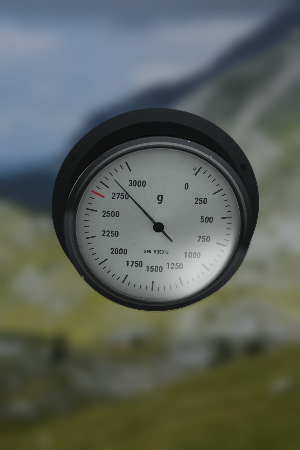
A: 2850 g
